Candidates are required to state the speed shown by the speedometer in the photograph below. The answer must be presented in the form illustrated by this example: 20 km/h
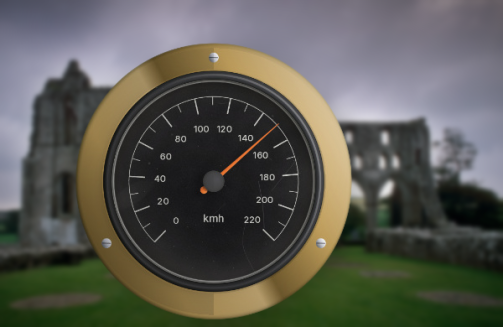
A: 150 km/h
